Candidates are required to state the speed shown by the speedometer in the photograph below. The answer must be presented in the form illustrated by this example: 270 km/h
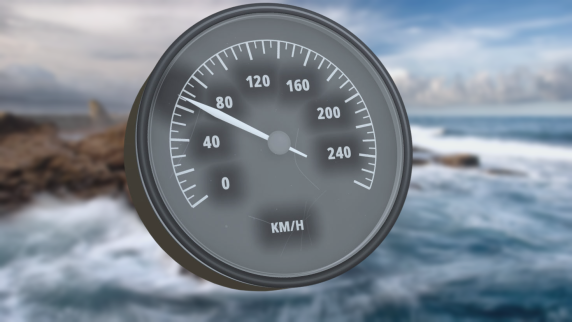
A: 65 km/h
